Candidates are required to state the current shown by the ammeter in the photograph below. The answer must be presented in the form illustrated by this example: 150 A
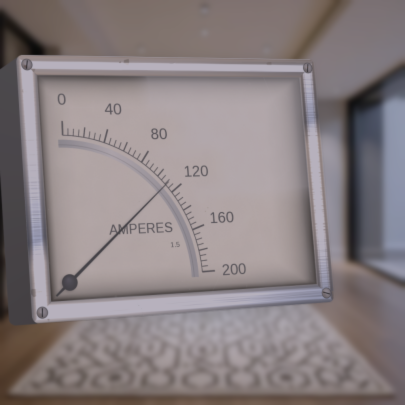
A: 110 A
